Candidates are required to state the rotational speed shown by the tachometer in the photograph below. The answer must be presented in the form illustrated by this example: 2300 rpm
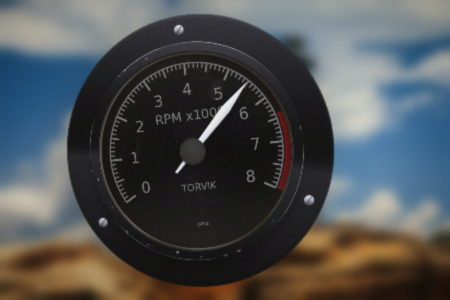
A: 5500 rpm
